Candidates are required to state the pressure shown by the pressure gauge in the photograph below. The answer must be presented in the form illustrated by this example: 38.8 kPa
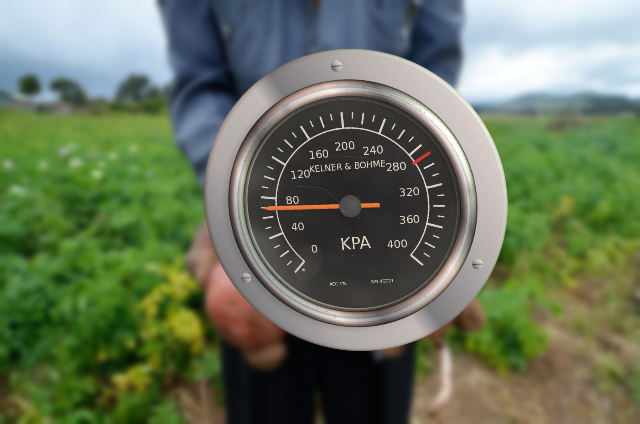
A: 70 kPa
